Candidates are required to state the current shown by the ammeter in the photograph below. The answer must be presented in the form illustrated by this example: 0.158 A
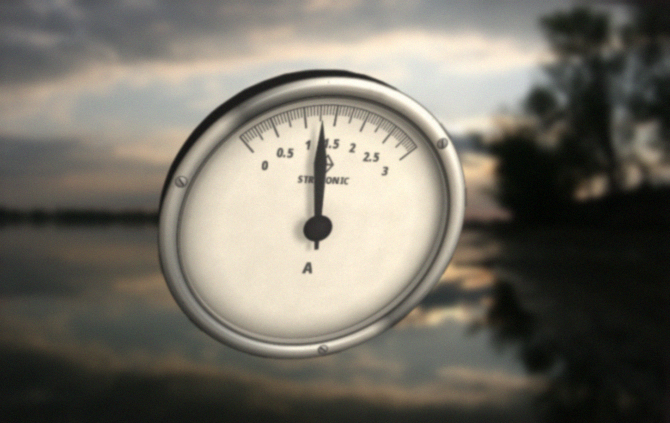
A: 1.25 A
